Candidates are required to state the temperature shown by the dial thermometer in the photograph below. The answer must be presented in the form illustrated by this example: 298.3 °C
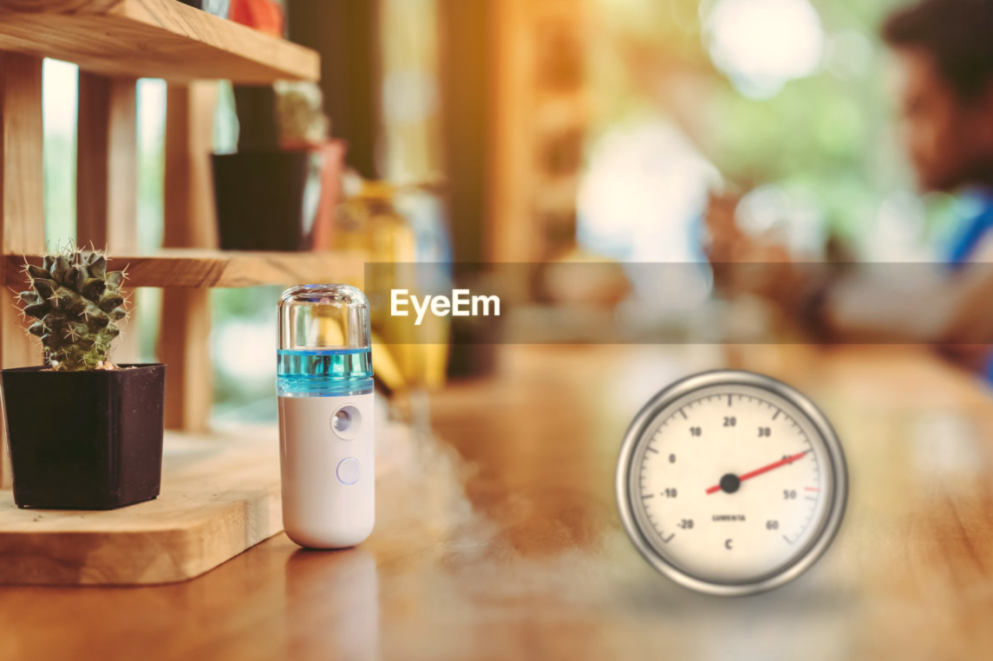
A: 40 °C
